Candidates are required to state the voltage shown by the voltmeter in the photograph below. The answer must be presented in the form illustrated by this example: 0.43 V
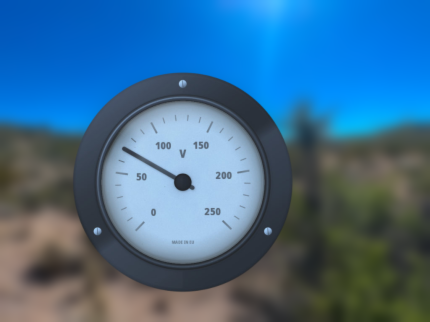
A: 70 V
